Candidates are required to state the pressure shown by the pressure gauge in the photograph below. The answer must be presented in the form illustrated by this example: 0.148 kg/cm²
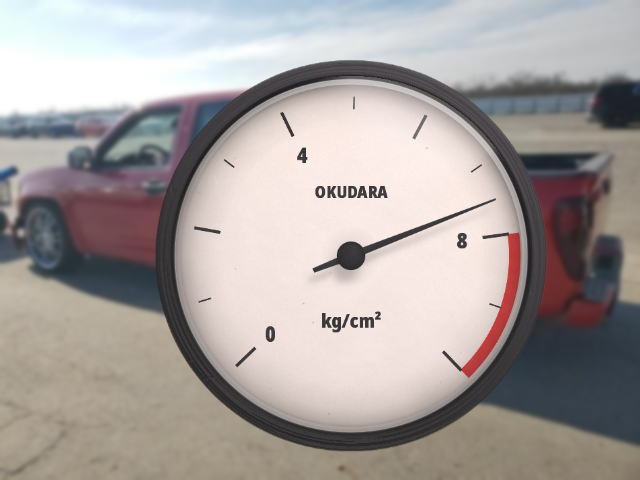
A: 7.5 kg/cm²
